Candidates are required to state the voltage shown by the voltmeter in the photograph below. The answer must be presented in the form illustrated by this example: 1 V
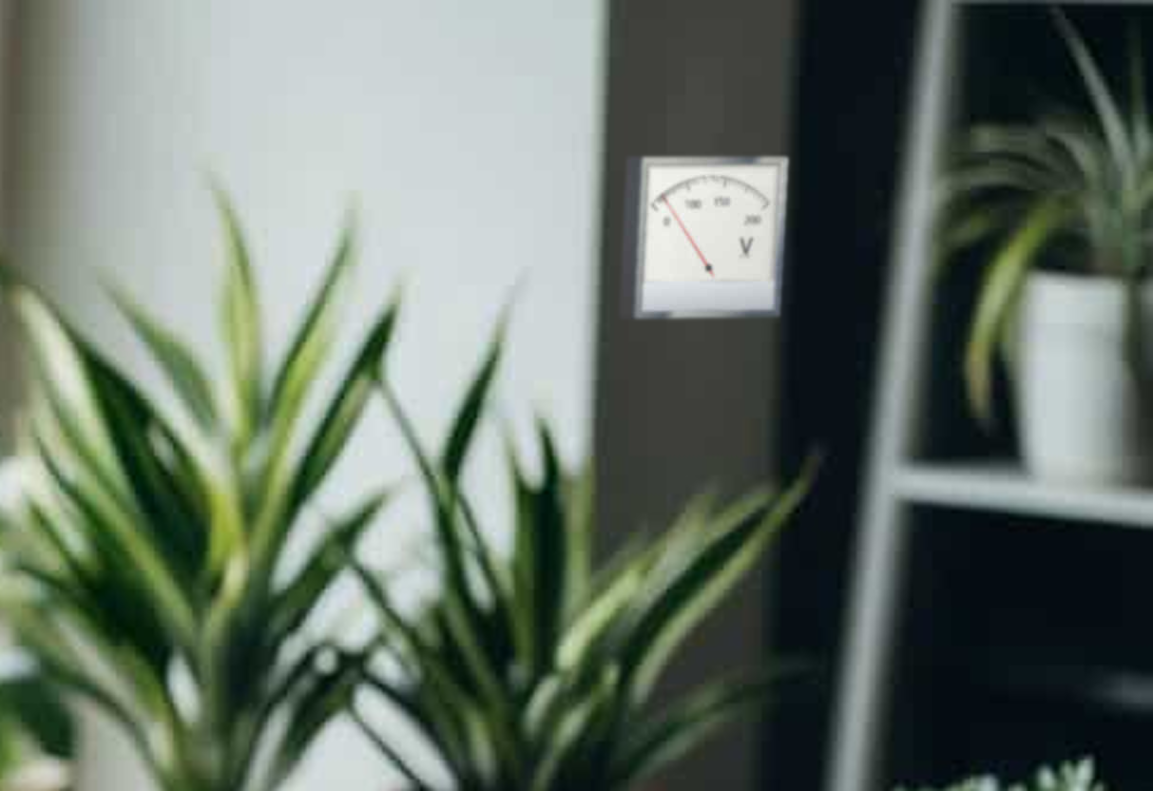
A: 50 V
